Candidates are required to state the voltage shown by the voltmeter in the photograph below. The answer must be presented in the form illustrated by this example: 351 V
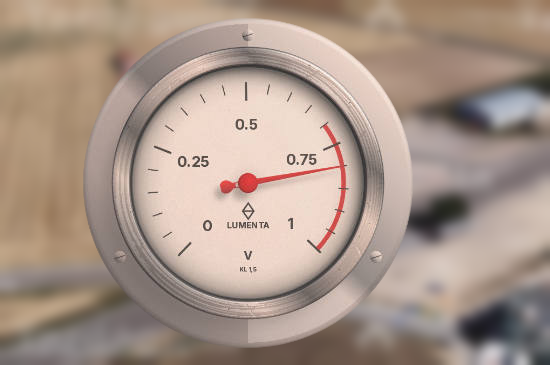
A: 0.8 V
